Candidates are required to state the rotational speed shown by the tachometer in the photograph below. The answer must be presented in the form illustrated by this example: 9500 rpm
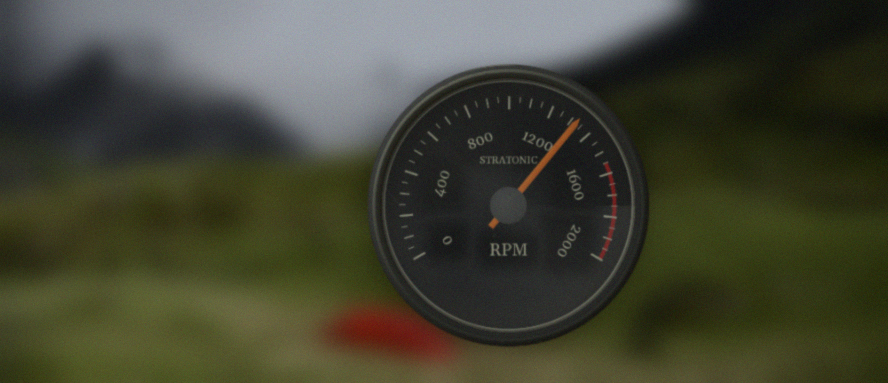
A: 1325 rpm
